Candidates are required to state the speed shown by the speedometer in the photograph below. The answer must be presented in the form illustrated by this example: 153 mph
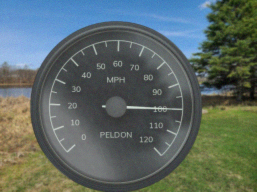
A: 100 mph
